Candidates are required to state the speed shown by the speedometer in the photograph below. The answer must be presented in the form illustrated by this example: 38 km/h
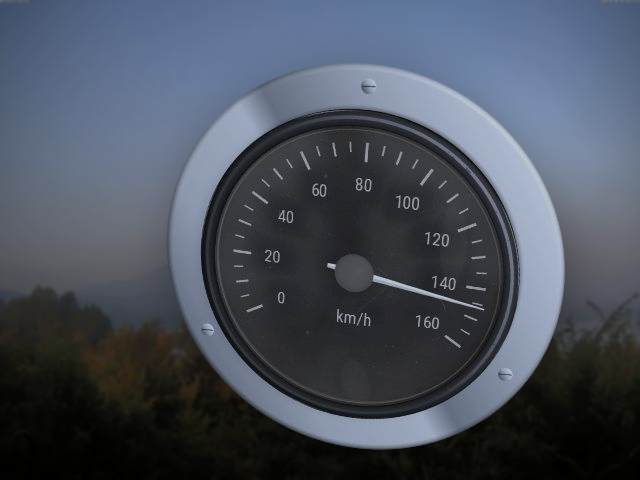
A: 145 km/h
